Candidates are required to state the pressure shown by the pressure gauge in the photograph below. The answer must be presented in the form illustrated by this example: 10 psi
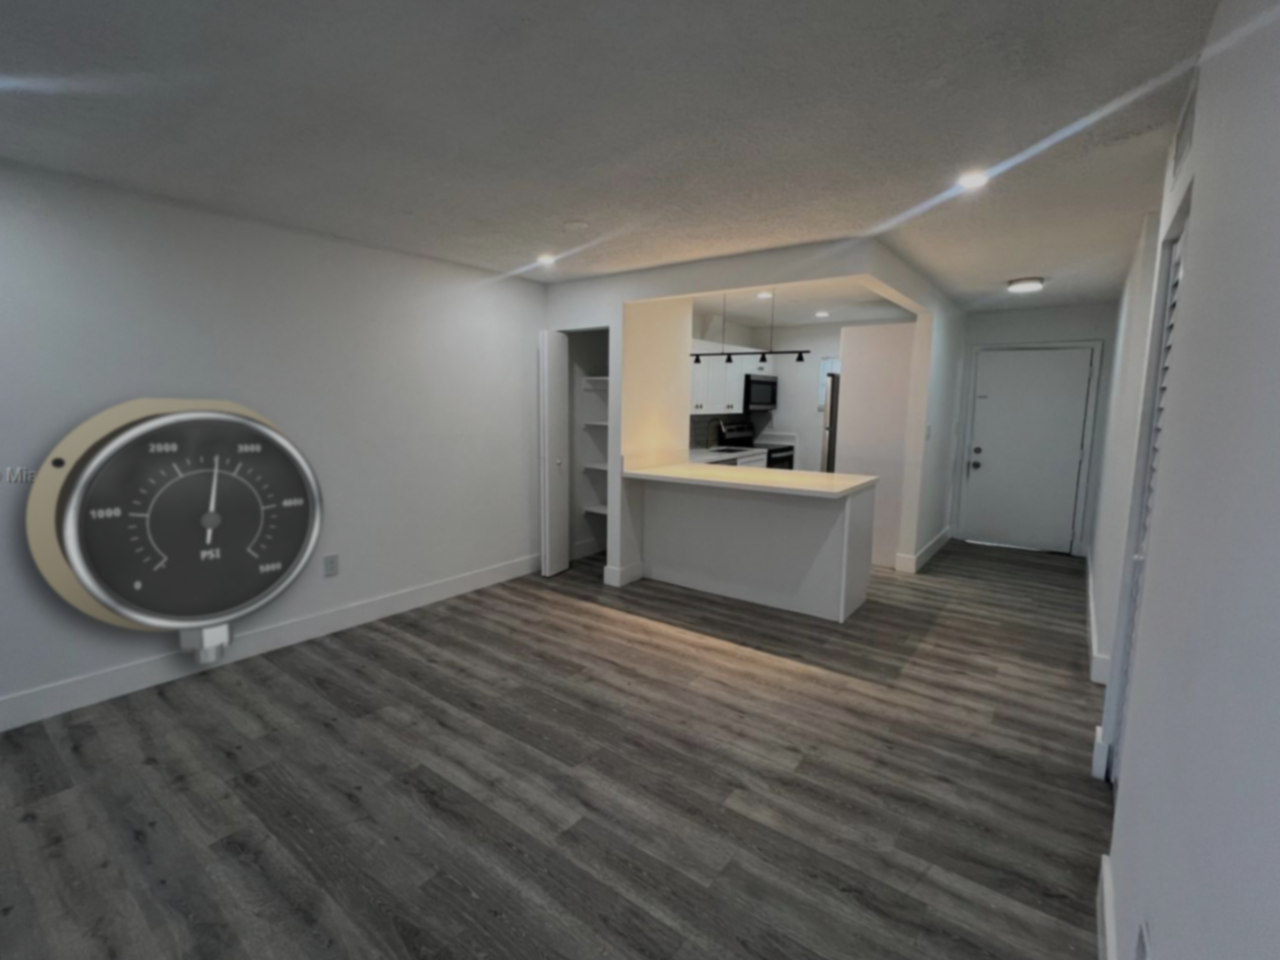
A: 2600 psi
